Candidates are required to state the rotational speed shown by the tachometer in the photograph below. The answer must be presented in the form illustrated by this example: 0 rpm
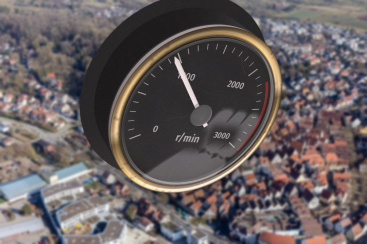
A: 950 rpm
